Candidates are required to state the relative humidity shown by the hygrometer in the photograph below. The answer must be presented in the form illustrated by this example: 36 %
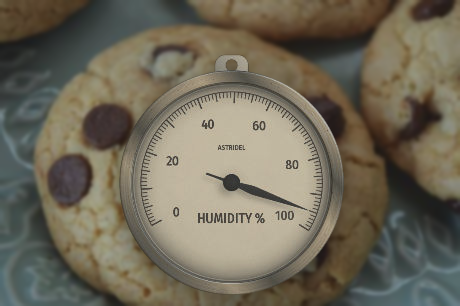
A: 95 %
